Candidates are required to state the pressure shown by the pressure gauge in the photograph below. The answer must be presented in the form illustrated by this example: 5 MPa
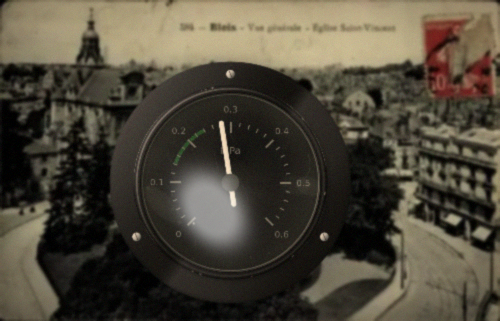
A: 0.28 MPa
